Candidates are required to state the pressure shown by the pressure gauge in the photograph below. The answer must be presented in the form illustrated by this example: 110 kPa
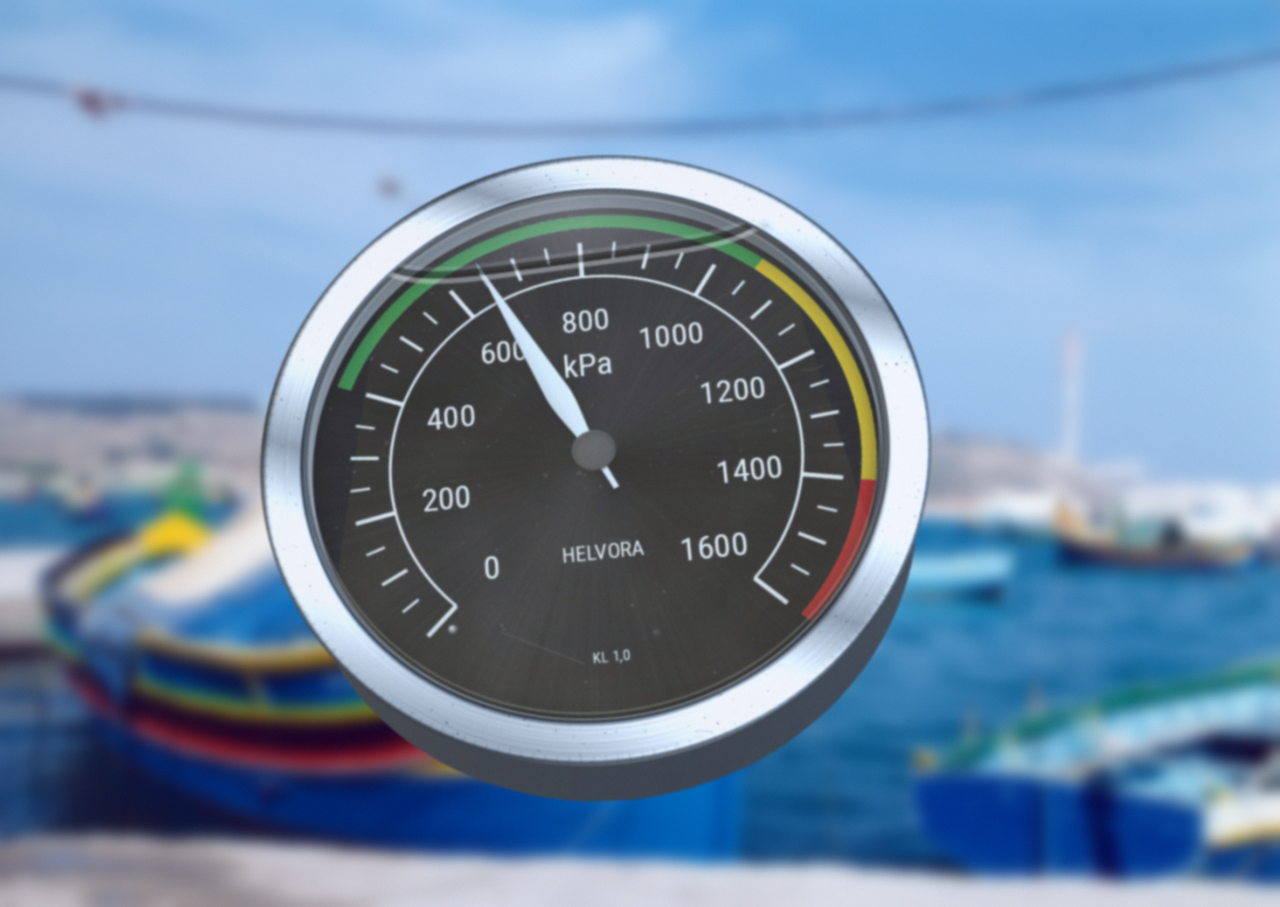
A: 650 kPa
